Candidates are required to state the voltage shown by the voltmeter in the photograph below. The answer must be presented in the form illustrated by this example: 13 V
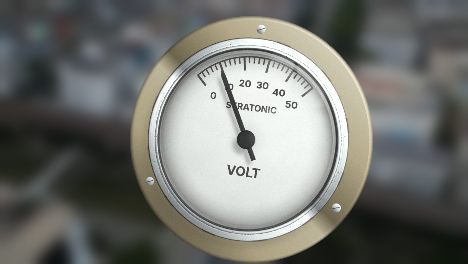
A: 10 V
